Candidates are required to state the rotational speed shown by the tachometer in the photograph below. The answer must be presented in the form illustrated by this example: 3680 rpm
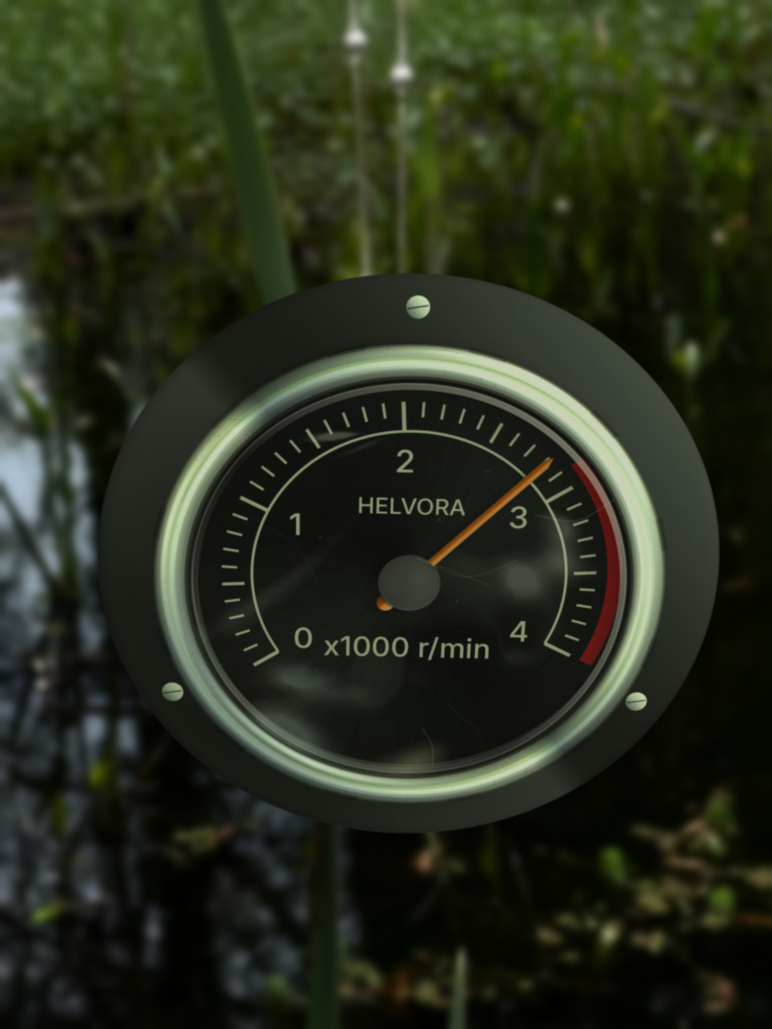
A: 2800 rpm
